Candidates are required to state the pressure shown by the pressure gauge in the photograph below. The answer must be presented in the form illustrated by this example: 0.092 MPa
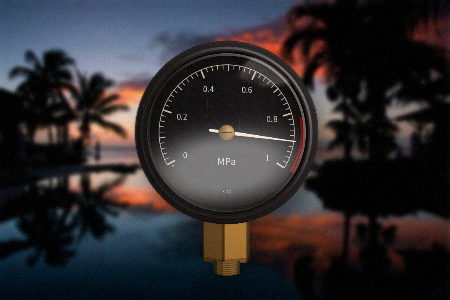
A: 0.9 MPa
